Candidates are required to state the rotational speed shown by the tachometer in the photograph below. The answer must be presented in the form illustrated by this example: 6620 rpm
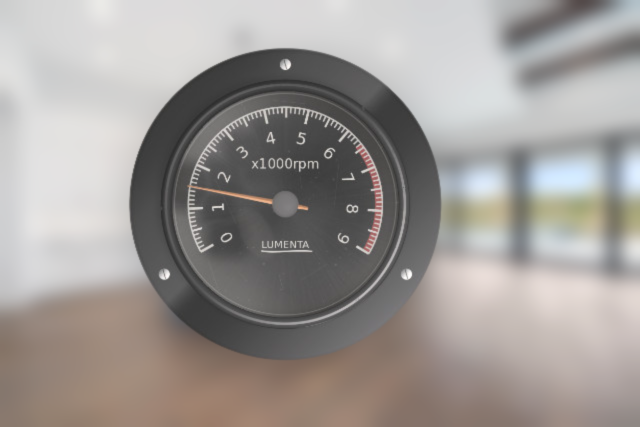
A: 1500 rpm
